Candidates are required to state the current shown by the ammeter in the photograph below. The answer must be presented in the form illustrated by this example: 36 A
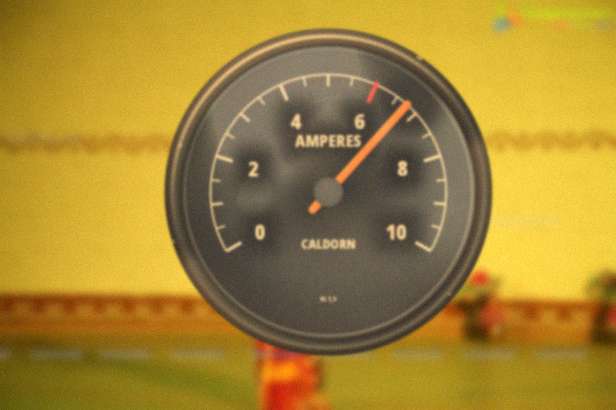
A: 6.75 A
